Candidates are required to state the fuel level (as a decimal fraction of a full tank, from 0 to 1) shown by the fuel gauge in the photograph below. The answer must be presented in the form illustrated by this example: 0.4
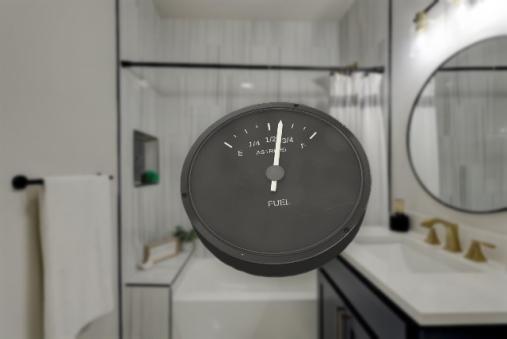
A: 0.625
